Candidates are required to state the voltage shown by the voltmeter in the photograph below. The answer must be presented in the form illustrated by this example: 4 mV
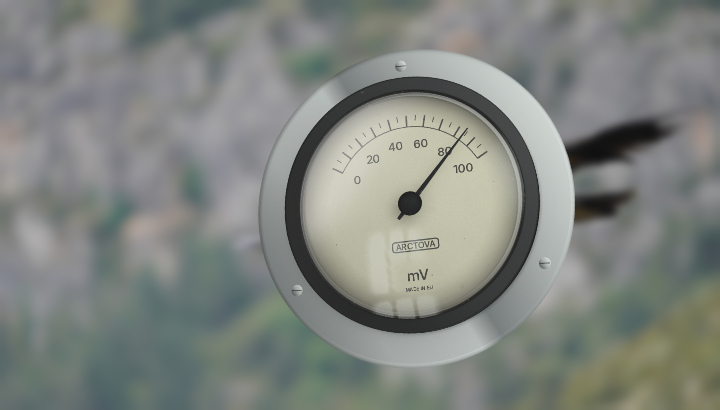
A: 85 mV
